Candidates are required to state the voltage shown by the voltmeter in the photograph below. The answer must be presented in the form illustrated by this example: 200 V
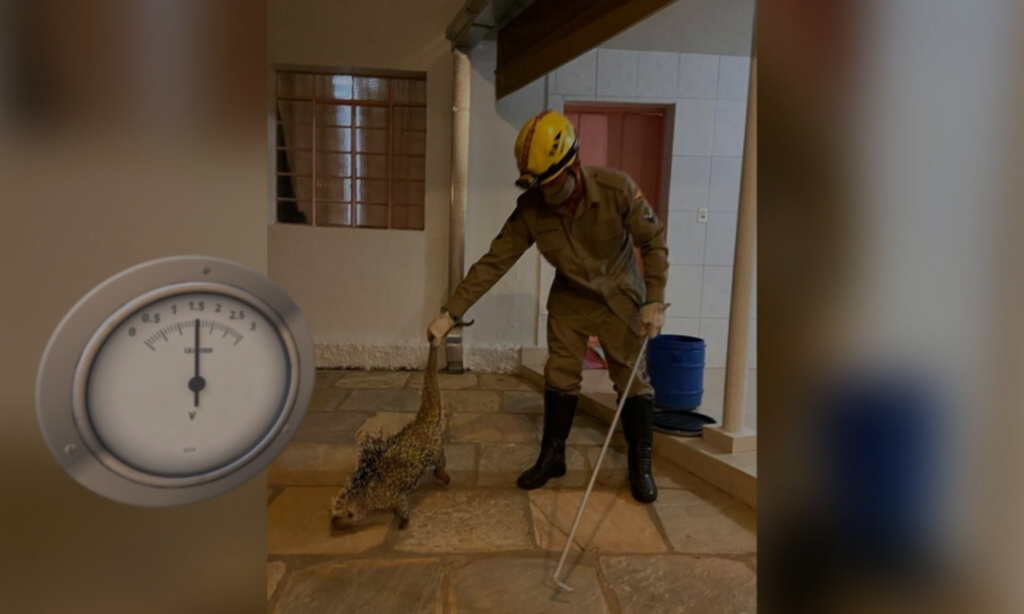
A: 1.5 V
